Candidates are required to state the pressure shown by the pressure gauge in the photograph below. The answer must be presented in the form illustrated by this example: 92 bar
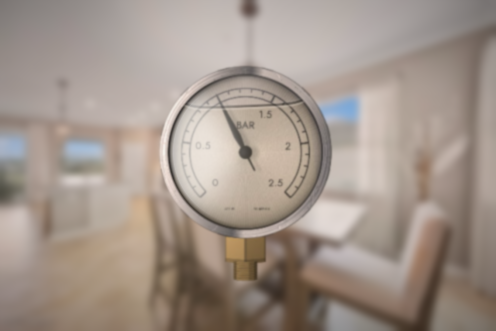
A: 1 bar
